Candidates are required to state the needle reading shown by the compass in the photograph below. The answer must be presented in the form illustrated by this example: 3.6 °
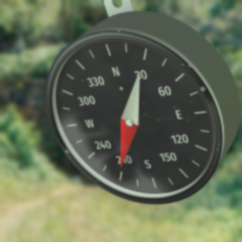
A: 210 °
